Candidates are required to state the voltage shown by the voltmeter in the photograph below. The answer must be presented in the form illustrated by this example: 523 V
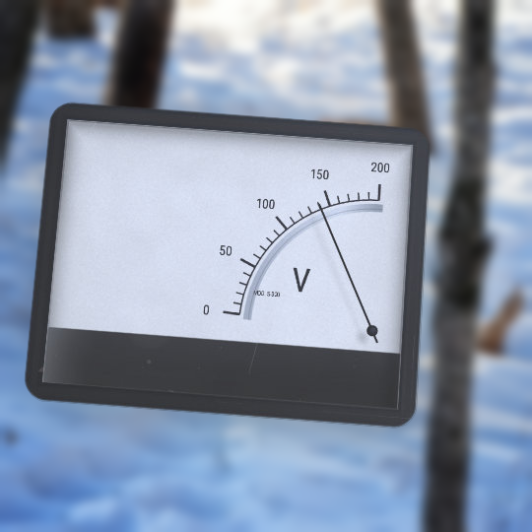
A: 140 V
